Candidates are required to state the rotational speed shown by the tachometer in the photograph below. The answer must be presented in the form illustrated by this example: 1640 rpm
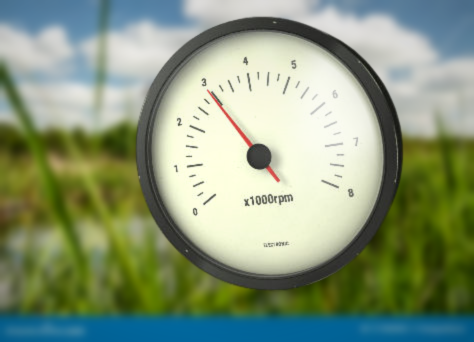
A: 3000 rpm
